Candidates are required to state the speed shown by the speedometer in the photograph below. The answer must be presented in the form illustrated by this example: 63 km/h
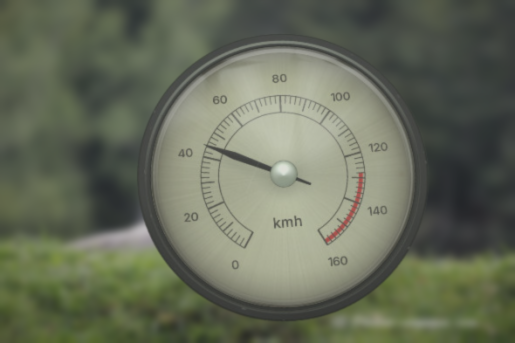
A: 44 km/h
